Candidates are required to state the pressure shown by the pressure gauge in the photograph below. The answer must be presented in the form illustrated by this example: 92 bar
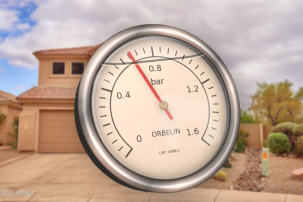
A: 0.65 bar
